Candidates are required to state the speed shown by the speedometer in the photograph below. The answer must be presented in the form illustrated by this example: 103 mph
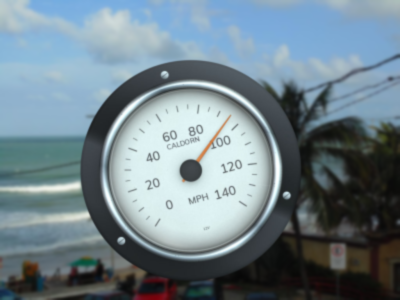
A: 95 mph
